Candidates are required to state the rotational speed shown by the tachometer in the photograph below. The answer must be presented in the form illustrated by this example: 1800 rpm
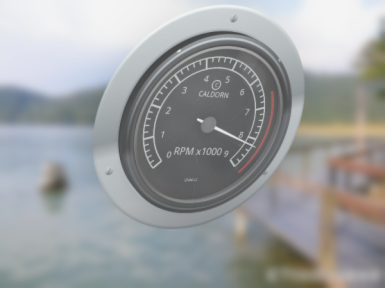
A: 8200 rpm
